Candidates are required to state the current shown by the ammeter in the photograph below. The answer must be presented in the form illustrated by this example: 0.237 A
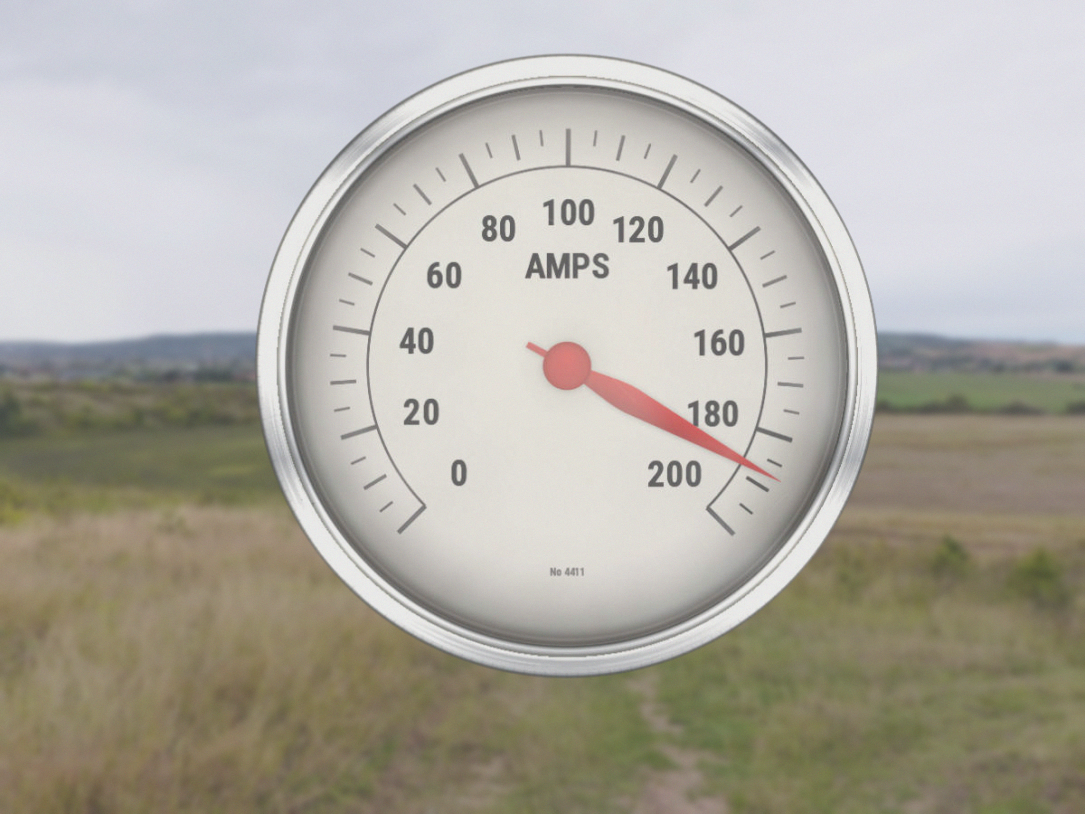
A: 187.5 A
